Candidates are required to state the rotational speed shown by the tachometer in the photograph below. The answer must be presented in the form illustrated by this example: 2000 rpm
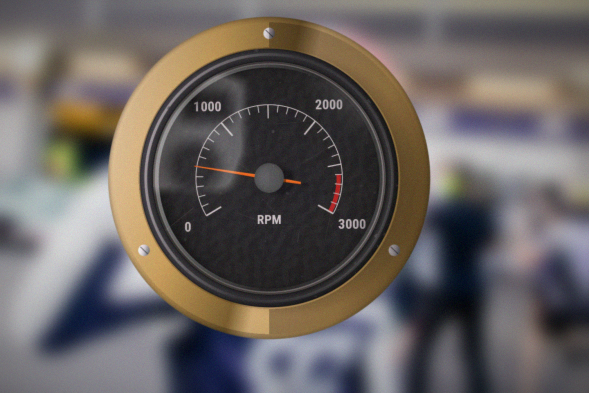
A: 500 rpm
